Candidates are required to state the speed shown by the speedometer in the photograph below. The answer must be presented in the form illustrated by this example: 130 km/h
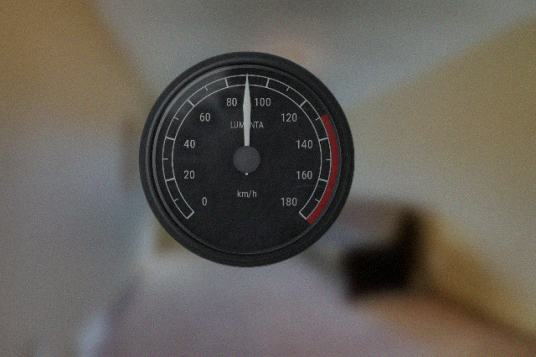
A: 90 km/h
